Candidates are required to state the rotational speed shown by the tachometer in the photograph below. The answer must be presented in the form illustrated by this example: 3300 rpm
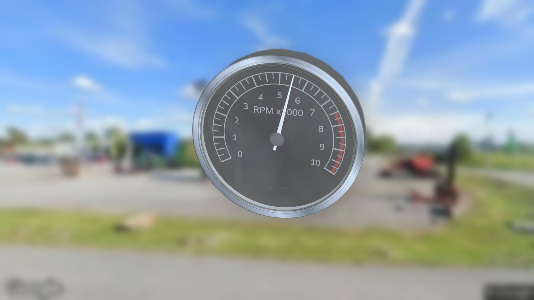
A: 5500 rpm
